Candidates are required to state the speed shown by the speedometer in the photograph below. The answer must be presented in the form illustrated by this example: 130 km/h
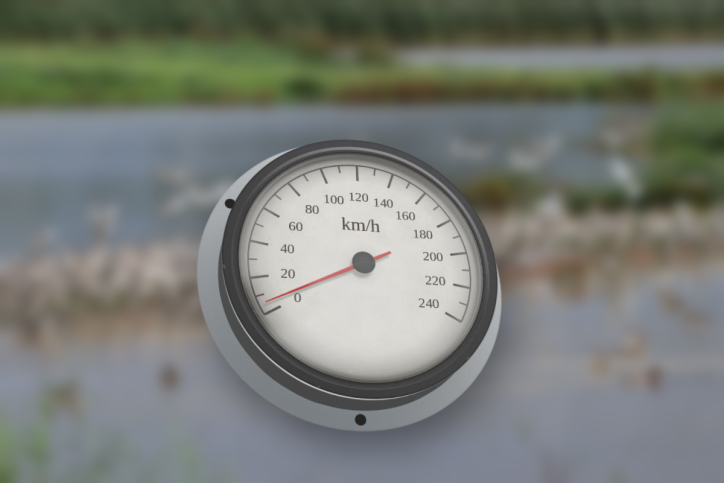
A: 5 km/h
